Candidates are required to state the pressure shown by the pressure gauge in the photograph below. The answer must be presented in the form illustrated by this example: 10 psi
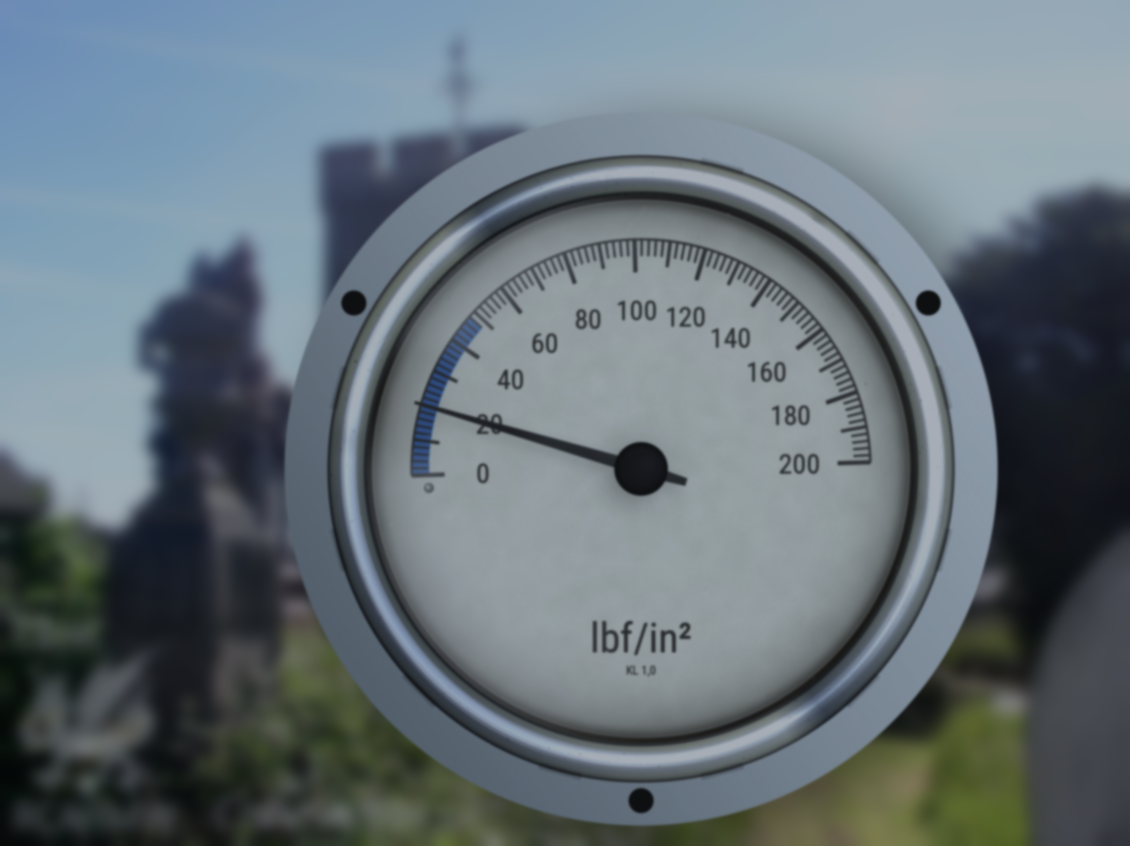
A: 20 psi
